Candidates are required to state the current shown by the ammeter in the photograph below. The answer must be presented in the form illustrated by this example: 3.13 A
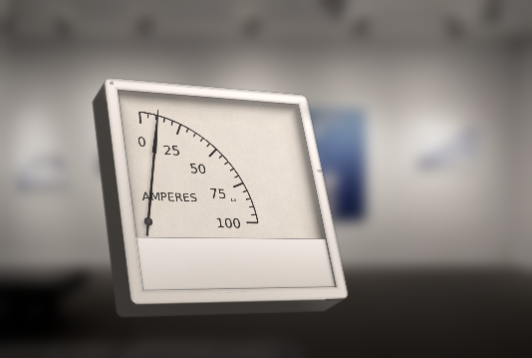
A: 10 A
